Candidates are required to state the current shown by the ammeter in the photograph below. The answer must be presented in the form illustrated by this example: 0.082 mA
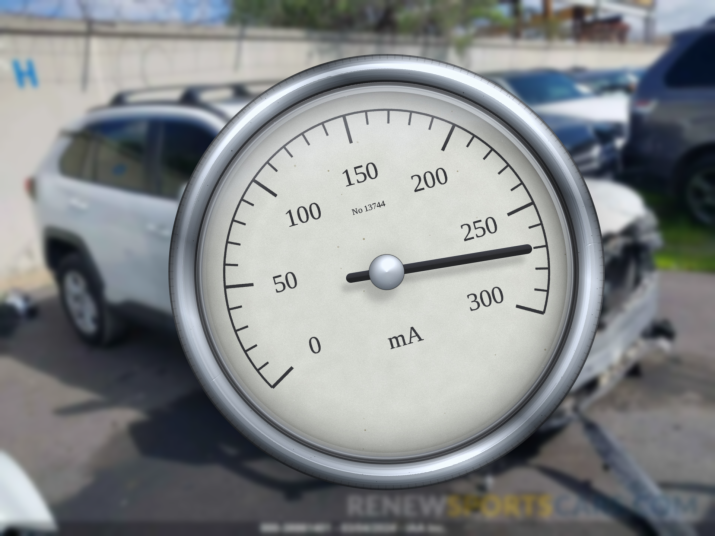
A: 270 mA
